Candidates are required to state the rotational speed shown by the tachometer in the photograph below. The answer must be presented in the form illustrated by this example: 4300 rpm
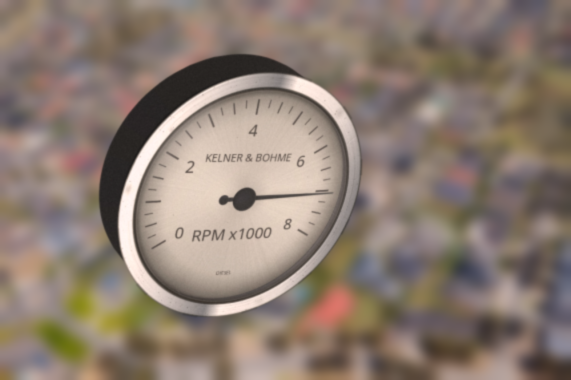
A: 7000 rpm
